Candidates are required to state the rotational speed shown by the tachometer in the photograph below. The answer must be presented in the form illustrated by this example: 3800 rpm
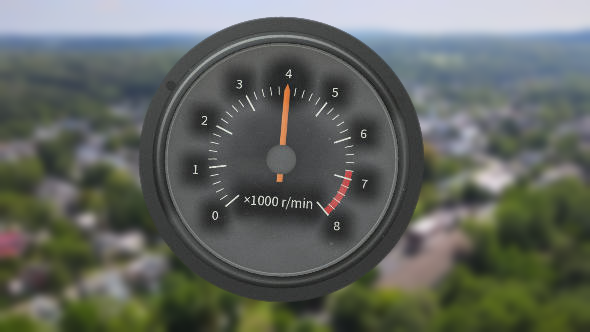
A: 4000 rpm
